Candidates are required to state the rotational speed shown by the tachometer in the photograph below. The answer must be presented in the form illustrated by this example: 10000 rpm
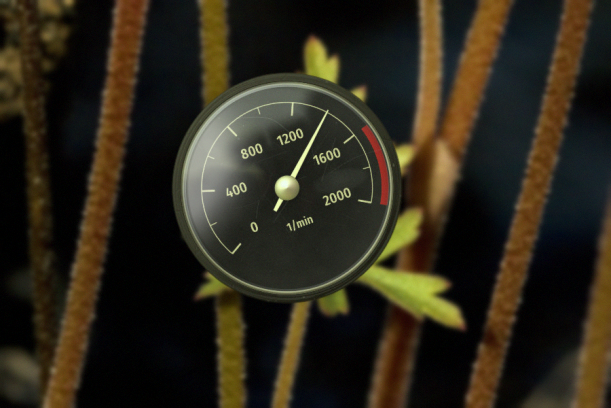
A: 1400 rpm
